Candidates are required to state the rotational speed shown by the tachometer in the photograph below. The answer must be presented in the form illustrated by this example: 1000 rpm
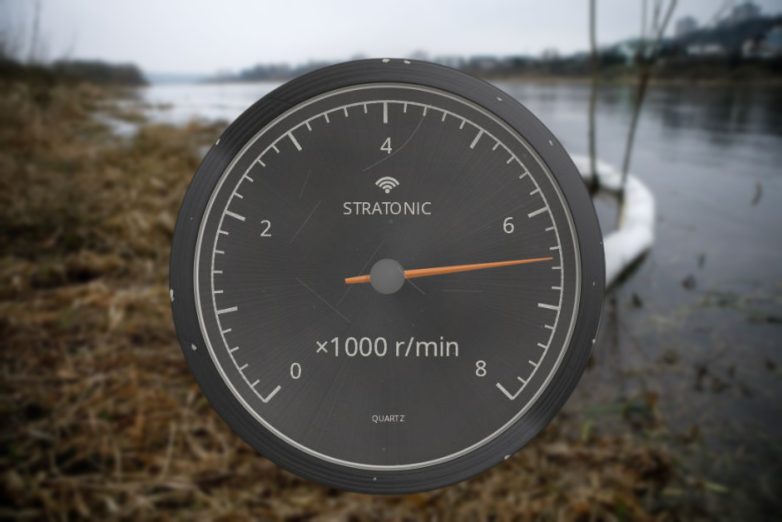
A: 6500 rpm
